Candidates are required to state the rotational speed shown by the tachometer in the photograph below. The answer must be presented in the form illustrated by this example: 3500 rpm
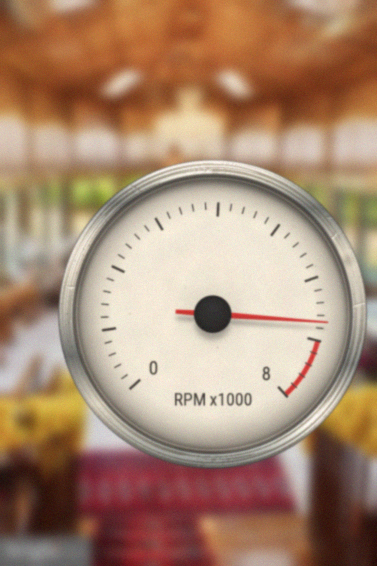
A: 6700 rpm
